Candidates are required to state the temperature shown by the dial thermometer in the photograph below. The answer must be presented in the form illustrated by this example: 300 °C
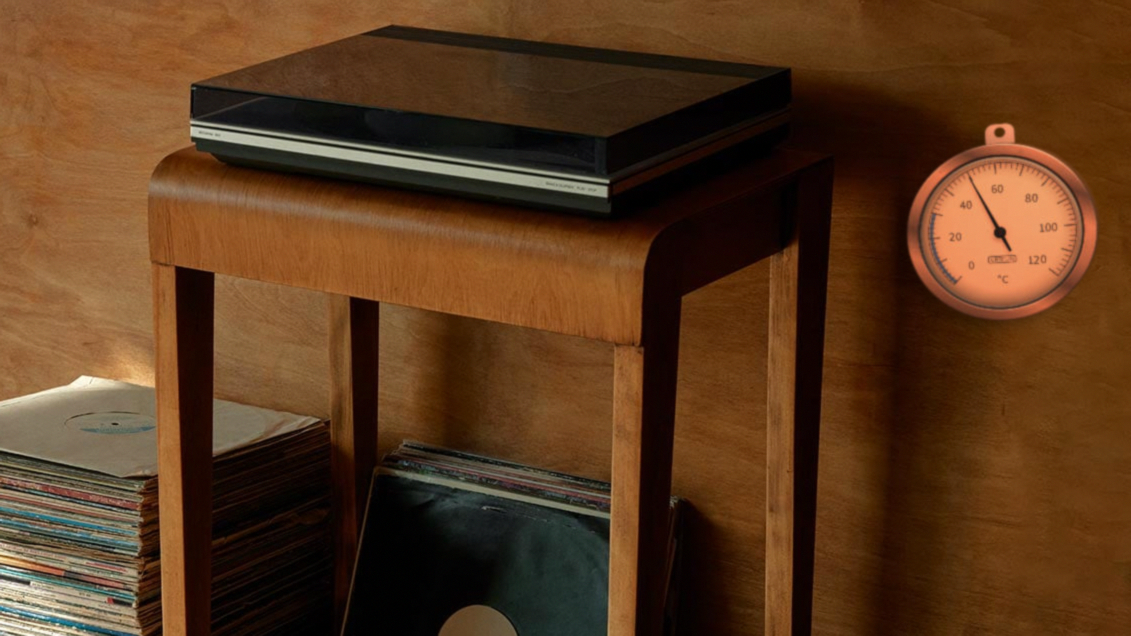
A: 50 °C
